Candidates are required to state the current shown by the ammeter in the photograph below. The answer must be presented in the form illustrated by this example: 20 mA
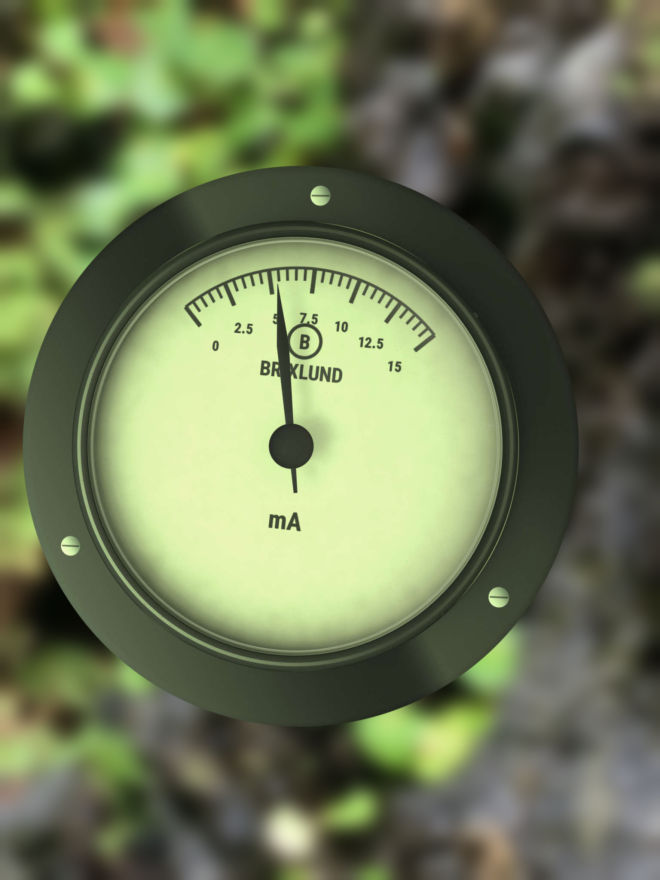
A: 5.5 mA
